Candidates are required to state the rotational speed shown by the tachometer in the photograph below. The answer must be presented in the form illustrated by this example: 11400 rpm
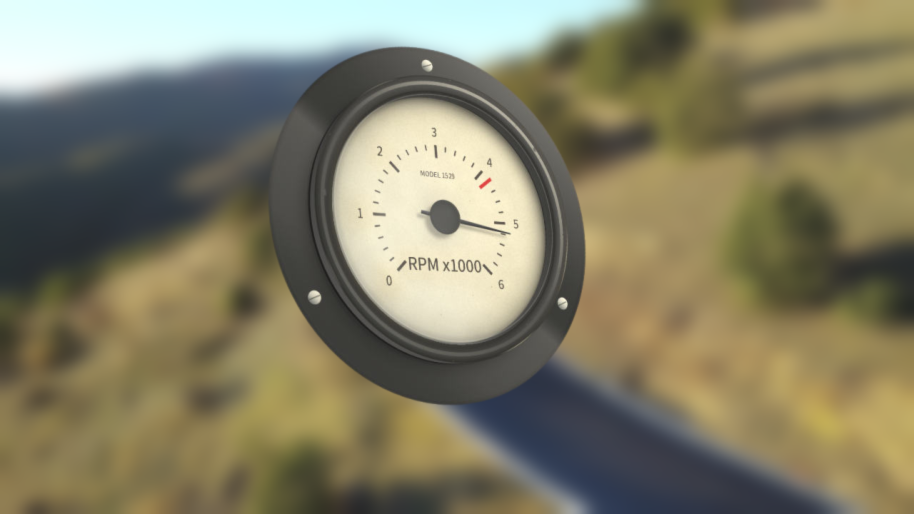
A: 5200 rpm
